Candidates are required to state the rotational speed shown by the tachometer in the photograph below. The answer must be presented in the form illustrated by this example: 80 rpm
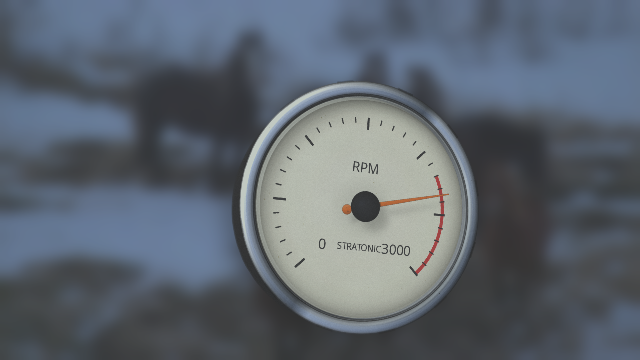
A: 2350 rpm
